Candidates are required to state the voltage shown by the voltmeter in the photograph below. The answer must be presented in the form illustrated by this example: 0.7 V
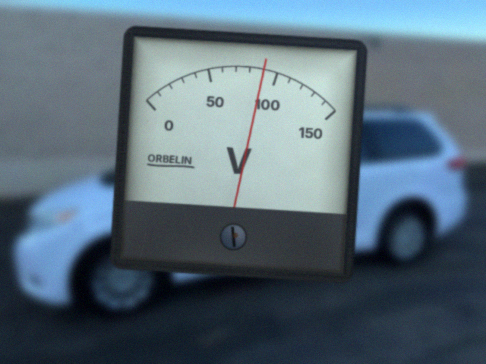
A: 90 V
